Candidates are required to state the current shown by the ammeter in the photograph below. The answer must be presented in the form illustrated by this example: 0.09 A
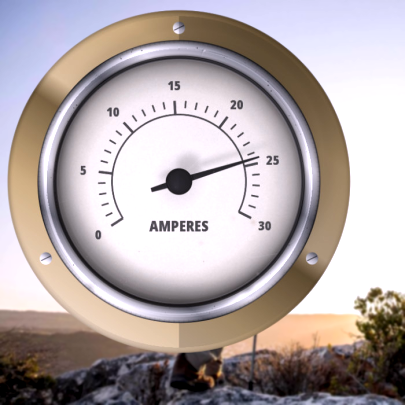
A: 24.5 A
